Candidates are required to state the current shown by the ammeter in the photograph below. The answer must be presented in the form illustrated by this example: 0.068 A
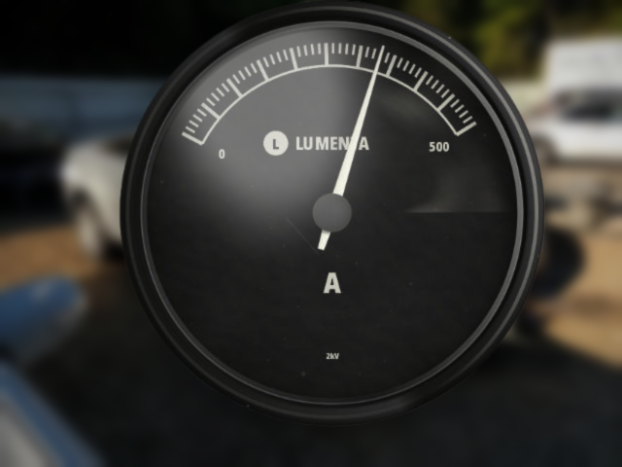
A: 330 A
